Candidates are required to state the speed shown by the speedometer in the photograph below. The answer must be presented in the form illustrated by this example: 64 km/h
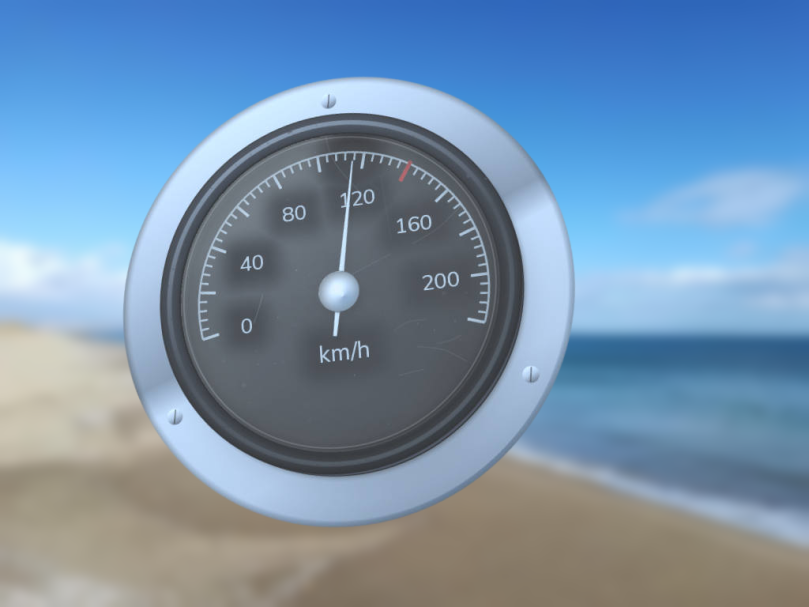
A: 116 km/h
